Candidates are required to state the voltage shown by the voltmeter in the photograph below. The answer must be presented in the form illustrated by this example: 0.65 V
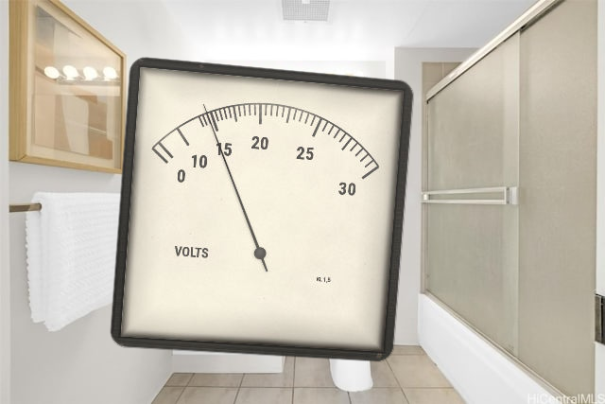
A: 14.5 V
